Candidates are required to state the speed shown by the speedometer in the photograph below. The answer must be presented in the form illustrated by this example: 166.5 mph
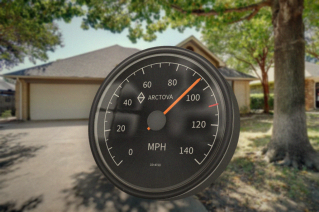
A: 95 mph
